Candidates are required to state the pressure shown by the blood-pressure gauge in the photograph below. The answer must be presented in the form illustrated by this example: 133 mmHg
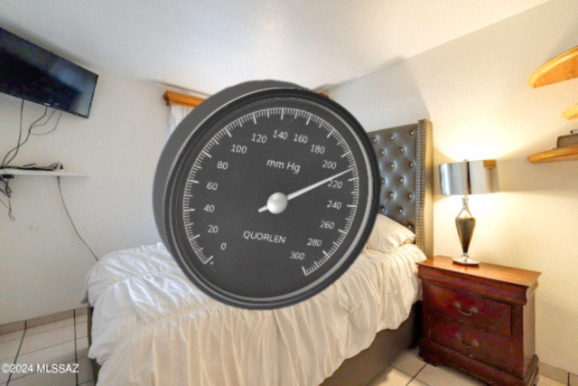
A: 210 mmHg
